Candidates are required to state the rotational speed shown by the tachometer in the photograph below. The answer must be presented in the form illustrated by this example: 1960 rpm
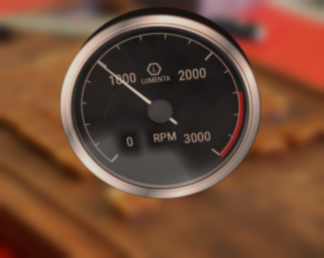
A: 1000 rpm
